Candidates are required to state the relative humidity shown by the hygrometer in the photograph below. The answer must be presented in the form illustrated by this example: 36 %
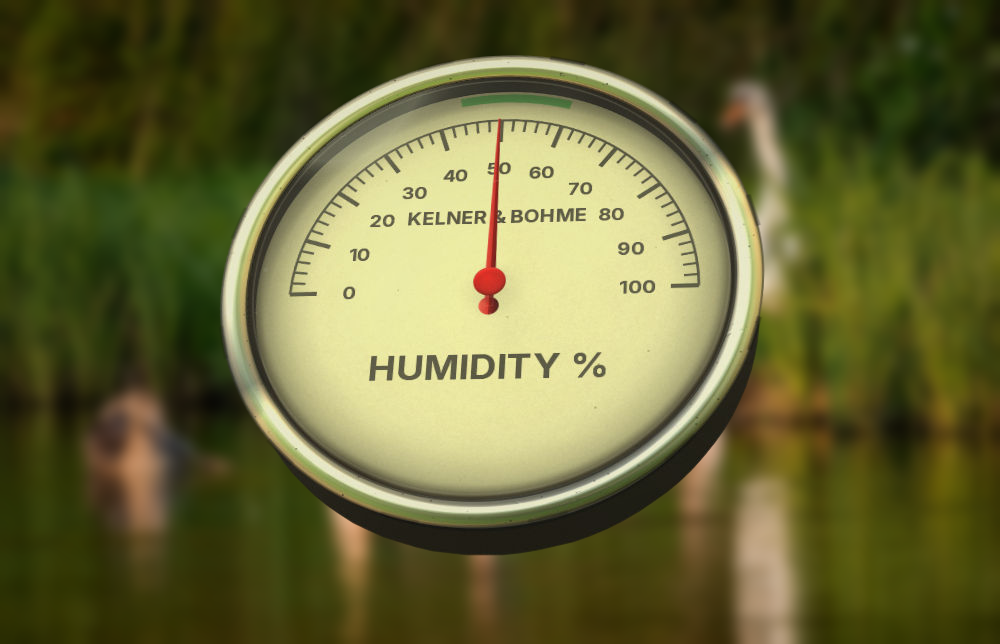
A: 50 %
